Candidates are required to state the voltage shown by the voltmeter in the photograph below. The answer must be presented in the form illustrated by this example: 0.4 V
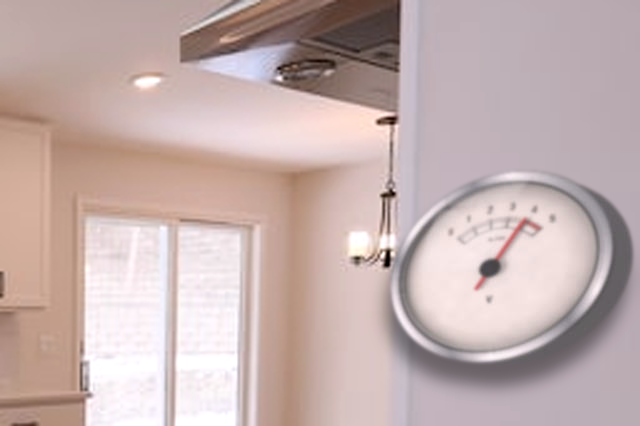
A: 4 V
